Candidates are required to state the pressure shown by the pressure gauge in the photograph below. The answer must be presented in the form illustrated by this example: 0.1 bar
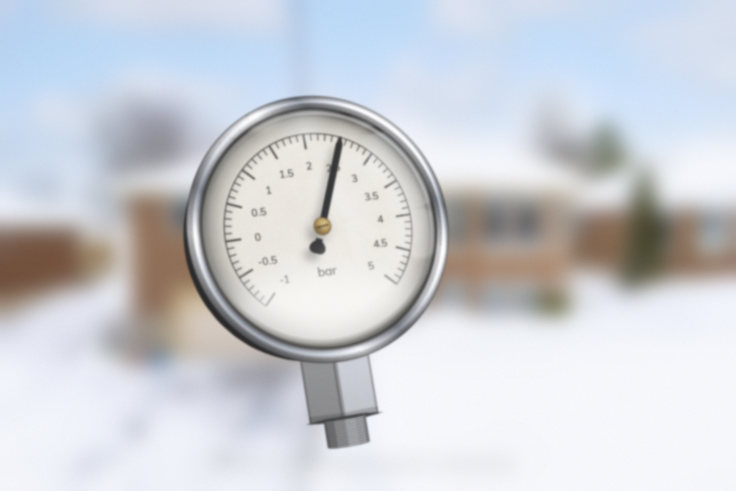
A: 2.5 bar
